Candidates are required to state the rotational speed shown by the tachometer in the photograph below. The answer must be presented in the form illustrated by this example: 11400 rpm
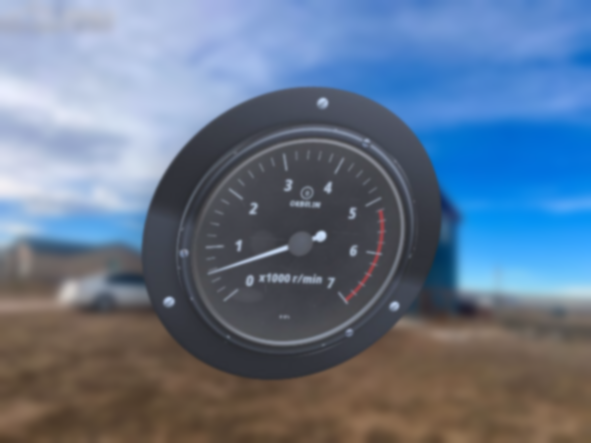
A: 600 rpm
